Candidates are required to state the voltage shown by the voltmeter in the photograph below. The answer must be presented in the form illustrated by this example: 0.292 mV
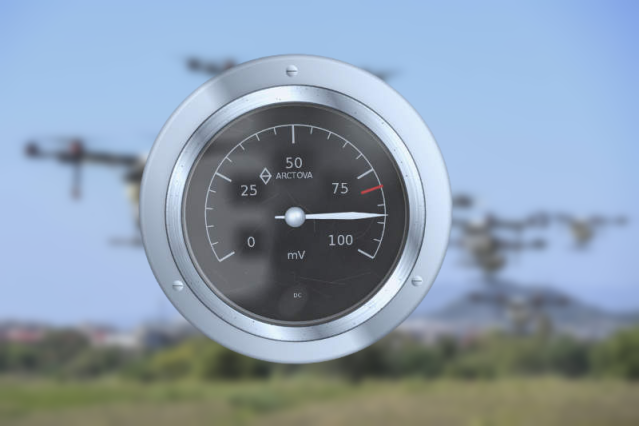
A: 87.5 mV
